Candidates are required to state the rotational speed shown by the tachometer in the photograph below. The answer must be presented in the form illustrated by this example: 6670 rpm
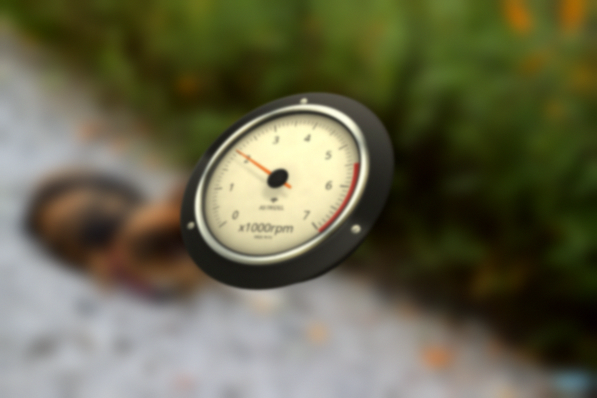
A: 2000 rpm
